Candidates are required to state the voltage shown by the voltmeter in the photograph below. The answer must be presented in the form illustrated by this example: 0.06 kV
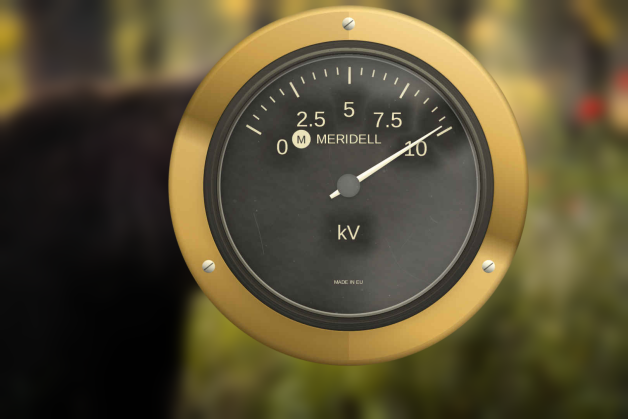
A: 9.75 kV
